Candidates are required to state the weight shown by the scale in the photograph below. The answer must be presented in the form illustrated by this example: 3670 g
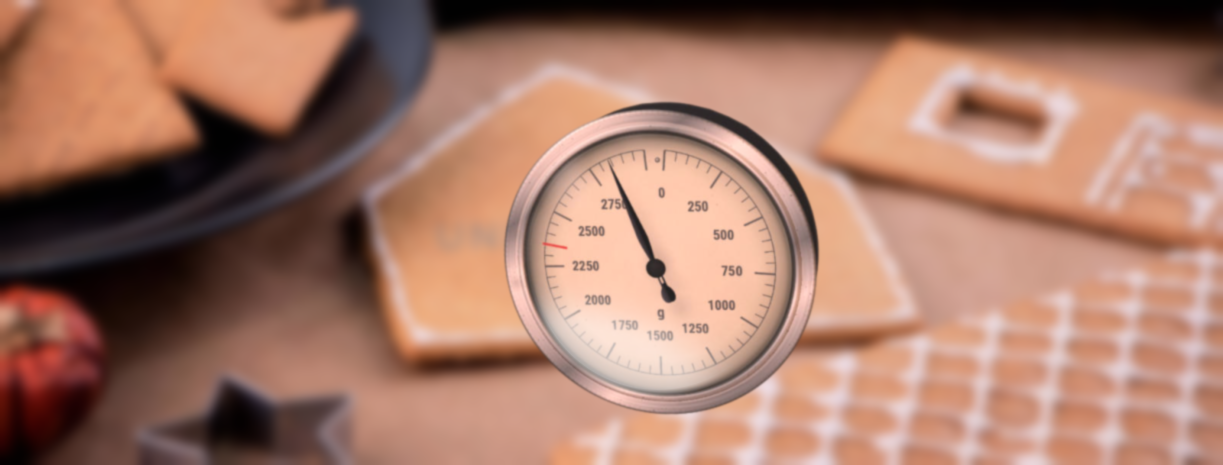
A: 2850 g
